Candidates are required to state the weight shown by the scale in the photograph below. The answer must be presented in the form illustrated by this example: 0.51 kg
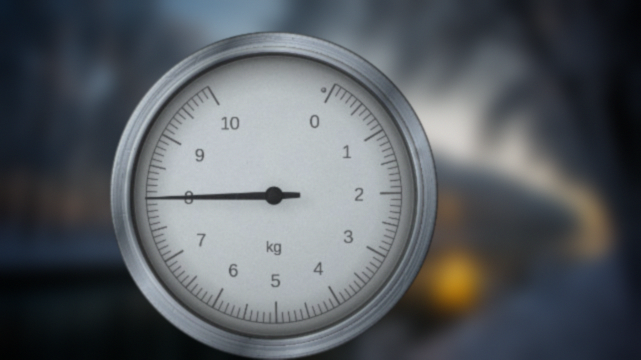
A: 8 kg
